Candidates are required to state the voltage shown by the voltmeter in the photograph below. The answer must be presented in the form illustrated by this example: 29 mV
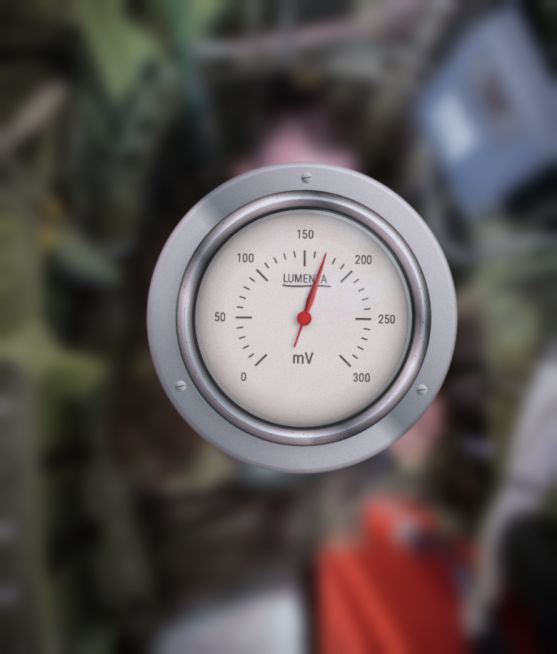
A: 170 mV
